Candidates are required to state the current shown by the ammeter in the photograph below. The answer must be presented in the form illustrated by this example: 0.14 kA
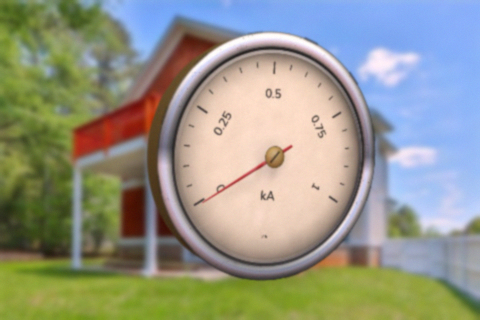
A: 0 kA
